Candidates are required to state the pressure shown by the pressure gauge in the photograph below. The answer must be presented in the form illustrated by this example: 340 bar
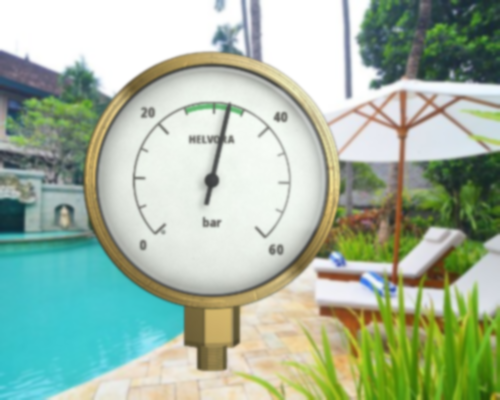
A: 32.5 bar
